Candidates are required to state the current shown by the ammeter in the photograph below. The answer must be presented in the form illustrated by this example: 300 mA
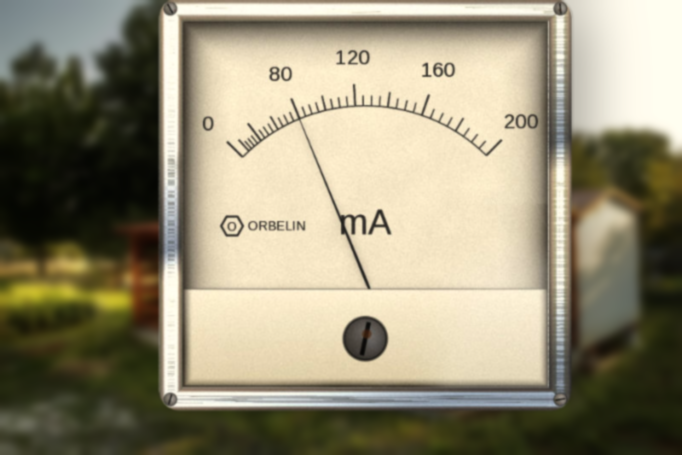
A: 80 mA
